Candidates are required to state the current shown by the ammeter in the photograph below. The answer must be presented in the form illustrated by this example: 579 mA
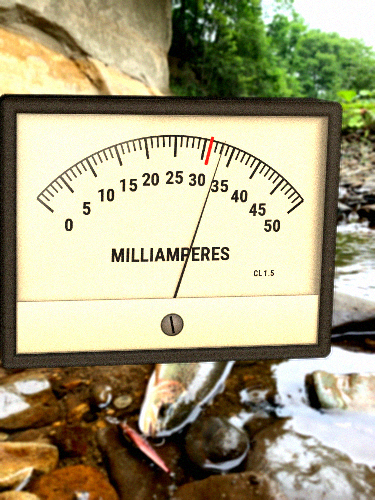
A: 33 mA
